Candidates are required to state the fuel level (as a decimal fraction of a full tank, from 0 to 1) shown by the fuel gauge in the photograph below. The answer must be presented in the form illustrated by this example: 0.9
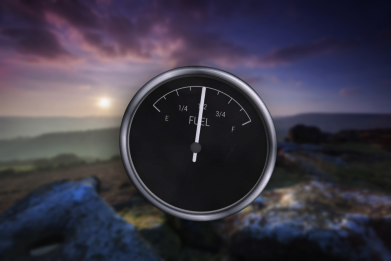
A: 0.5
